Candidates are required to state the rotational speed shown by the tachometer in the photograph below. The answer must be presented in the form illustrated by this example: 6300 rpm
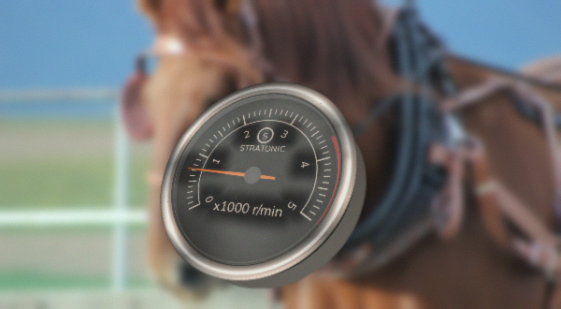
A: 700 rpm
